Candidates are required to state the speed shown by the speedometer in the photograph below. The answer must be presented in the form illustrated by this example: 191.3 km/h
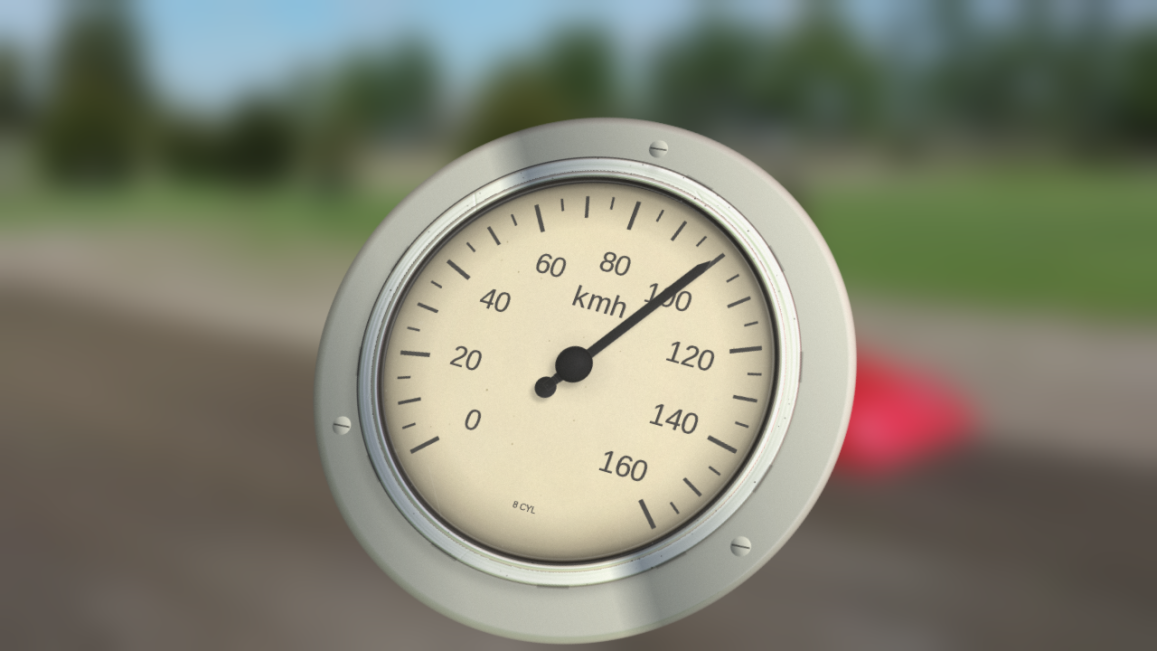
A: 100 km/h
